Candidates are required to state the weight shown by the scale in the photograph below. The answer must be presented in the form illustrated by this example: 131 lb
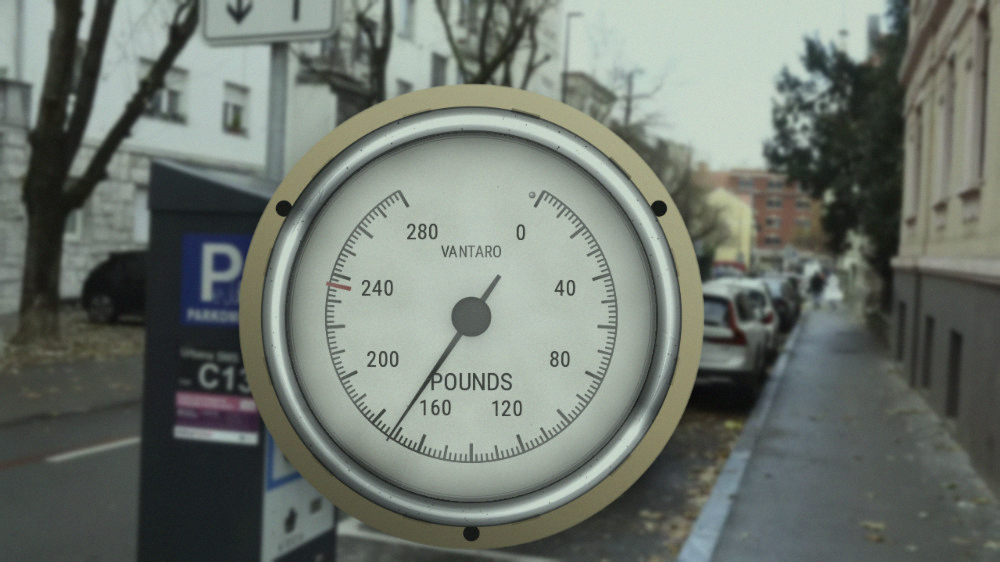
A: 172 lb
